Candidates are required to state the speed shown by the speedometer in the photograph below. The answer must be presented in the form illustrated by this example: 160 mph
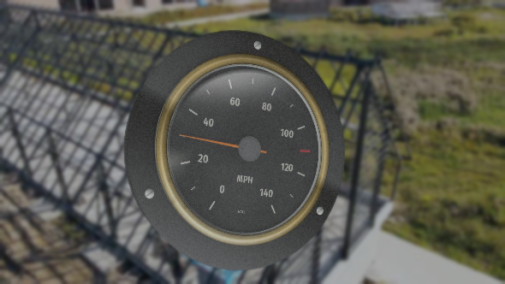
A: 30 mph
